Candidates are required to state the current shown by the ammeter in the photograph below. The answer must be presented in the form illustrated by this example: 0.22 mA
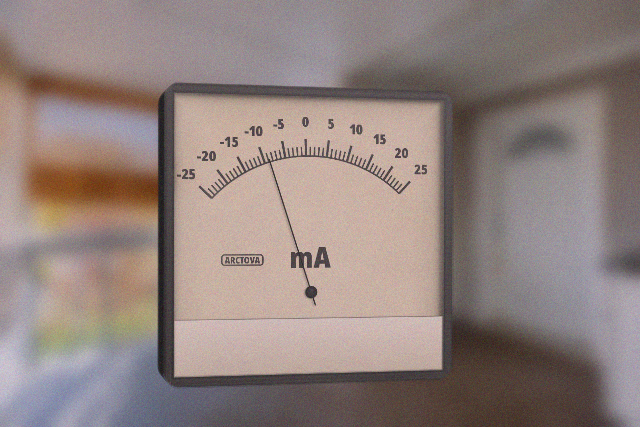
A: -9 mA
